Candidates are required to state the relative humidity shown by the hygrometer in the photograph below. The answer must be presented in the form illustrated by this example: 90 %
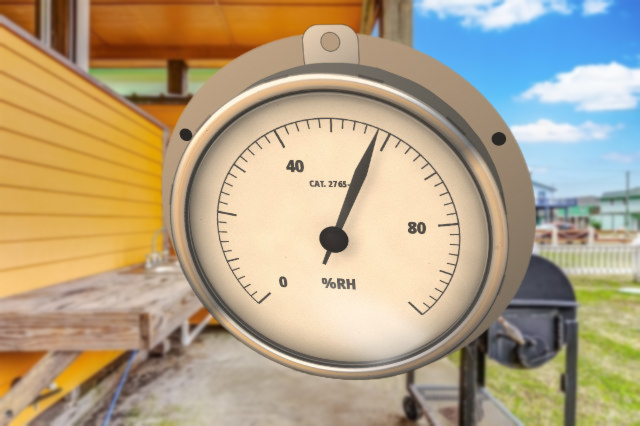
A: 58 %
